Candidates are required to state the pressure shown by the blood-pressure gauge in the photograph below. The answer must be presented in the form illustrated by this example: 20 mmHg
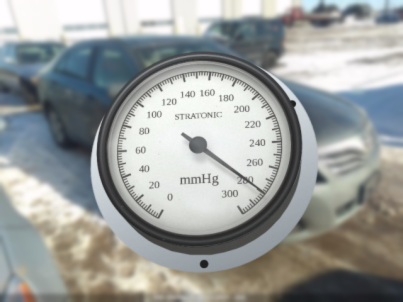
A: 280 mmHg
